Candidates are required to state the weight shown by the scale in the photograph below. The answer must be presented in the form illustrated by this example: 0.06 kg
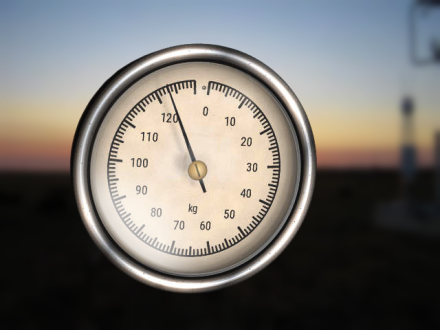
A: 123 kg
